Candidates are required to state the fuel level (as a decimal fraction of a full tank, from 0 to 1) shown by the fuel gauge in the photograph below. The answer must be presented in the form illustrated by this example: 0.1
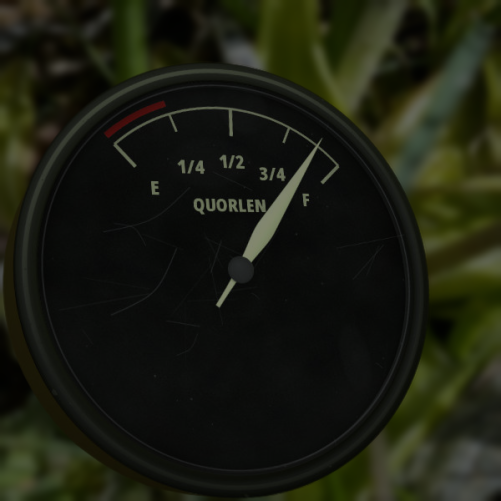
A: 0.875
